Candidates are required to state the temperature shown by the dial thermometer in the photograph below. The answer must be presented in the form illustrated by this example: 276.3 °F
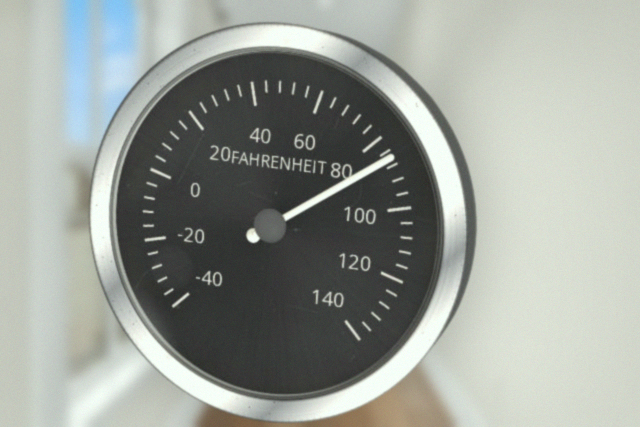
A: 86 °F
